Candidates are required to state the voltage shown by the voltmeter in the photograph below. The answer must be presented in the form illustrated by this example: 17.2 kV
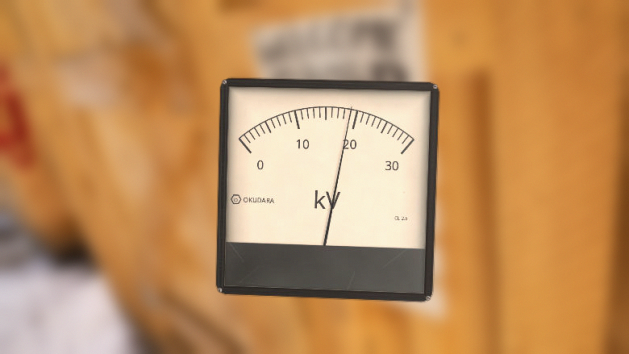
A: 19 kV
